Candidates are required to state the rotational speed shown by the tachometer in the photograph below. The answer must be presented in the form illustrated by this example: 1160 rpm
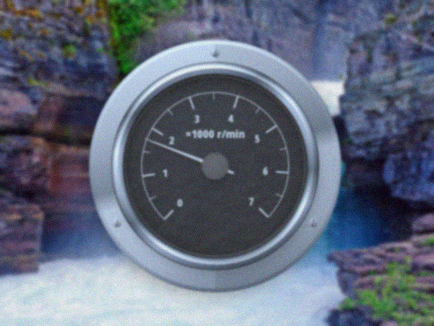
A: 1750 rpm
